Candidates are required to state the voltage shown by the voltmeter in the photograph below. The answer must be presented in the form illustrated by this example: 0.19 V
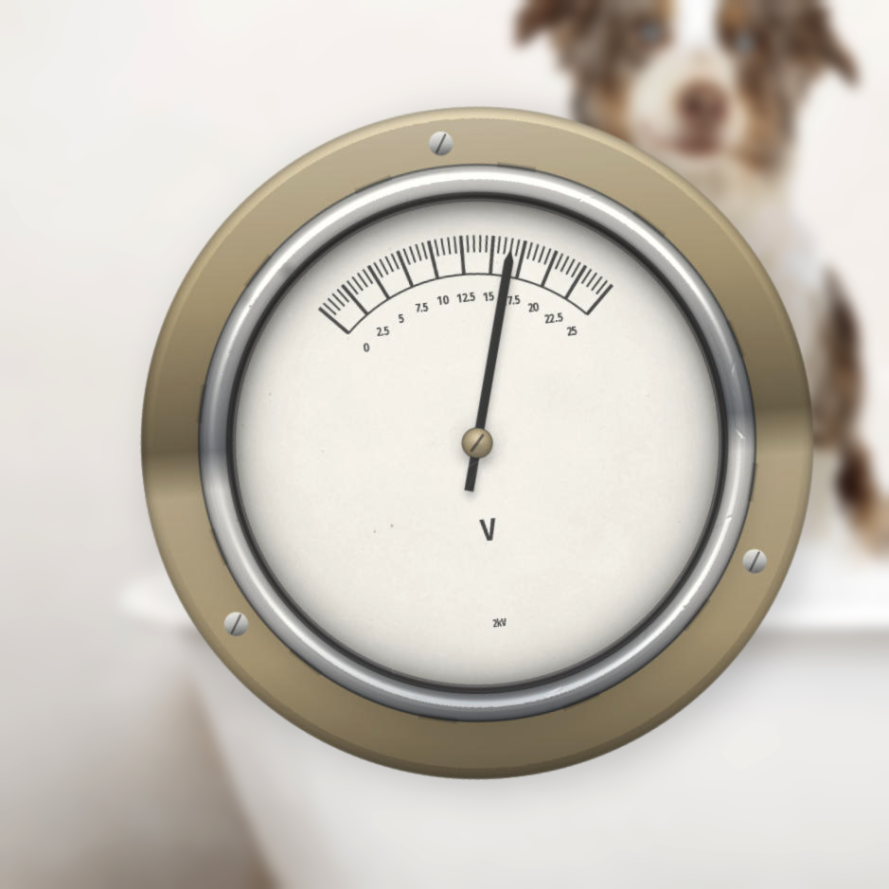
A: 16.5 V
